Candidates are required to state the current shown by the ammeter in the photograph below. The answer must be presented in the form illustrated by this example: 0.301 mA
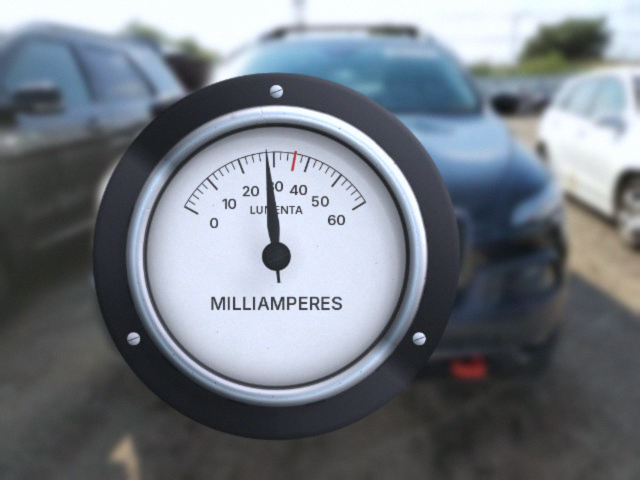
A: 28 mA
